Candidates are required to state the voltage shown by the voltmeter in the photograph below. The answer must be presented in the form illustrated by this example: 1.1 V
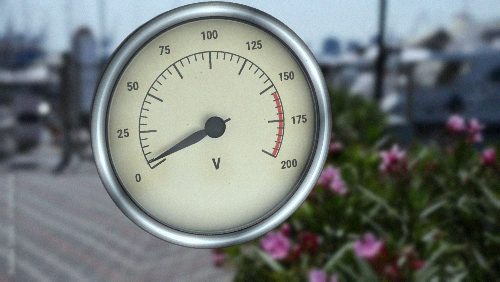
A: 5 V
